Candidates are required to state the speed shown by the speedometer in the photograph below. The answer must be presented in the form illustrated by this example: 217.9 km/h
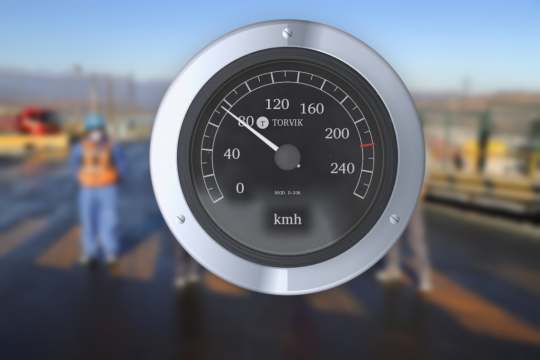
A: 75 km/h
